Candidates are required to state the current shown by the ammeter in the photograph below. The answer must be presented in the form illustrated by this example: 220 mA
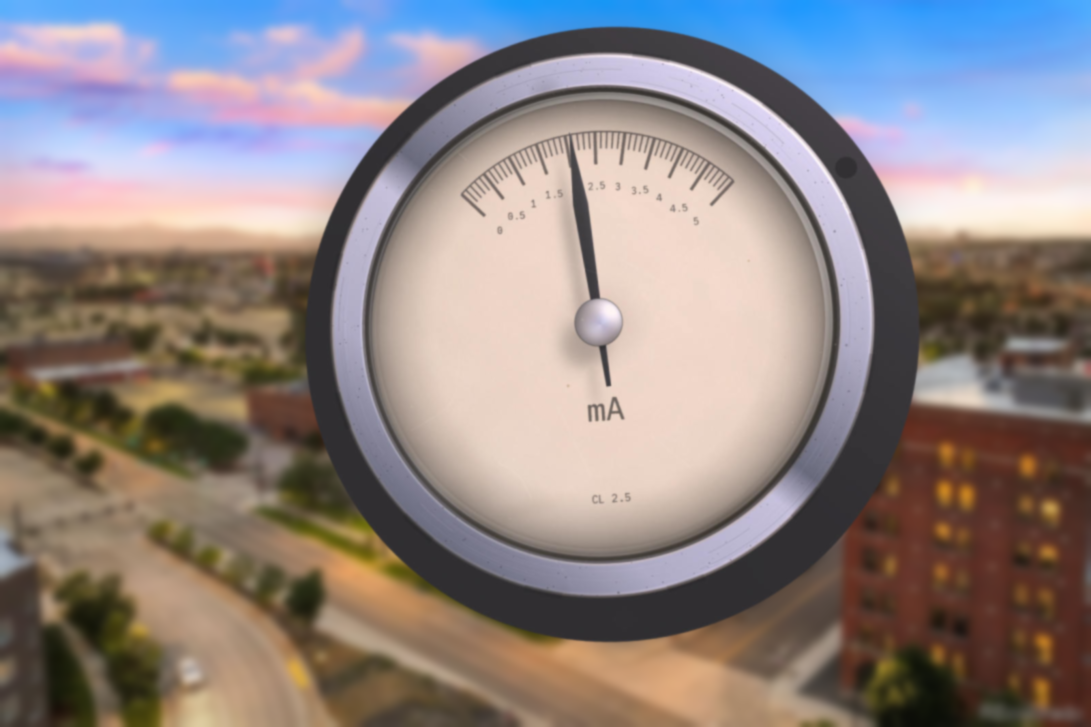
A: 2.1 mA
